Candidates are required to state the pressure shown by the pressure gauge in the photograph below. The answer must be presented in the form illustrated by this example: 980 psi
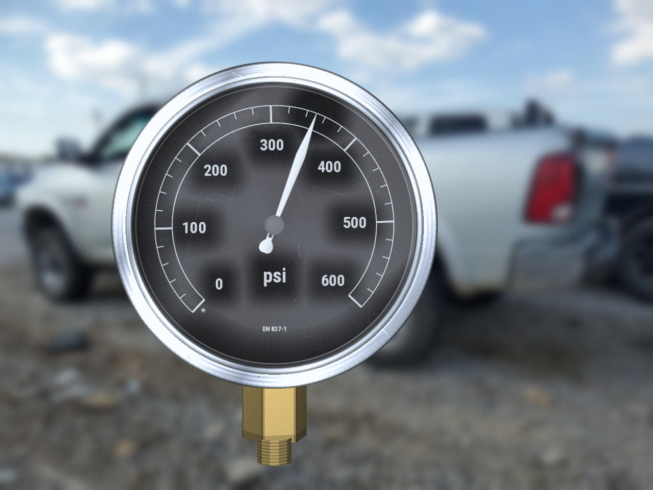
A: 350 psi
